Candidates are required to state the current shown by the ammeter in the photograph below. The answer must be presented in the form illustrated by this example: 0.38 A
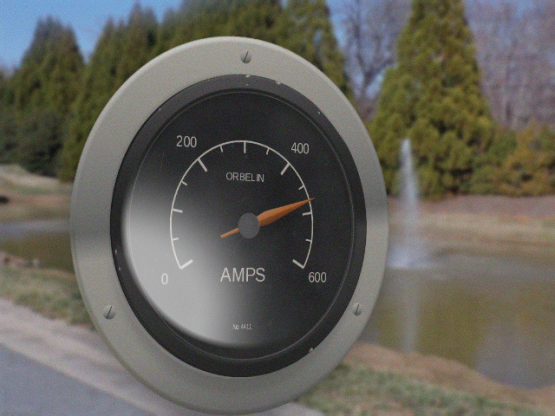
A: 475 A
